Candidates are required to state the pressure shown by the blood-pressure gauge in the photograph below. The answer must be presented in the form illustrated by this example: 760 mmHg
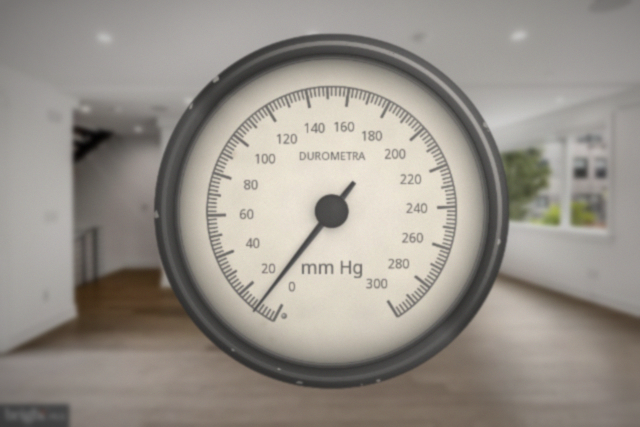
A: 10 mmHg
